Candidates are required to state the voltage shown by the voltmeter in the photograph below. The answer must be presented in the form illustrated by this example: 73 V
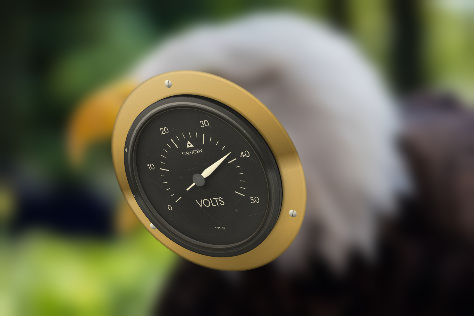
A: 38 V
